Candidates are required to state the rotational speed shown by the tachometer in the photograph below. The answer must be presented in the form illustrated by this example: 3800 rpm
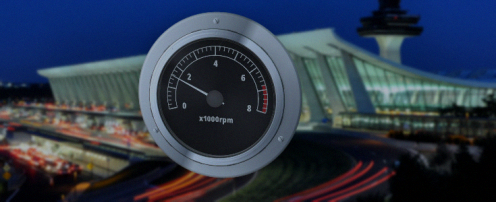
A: 1600 rpm
